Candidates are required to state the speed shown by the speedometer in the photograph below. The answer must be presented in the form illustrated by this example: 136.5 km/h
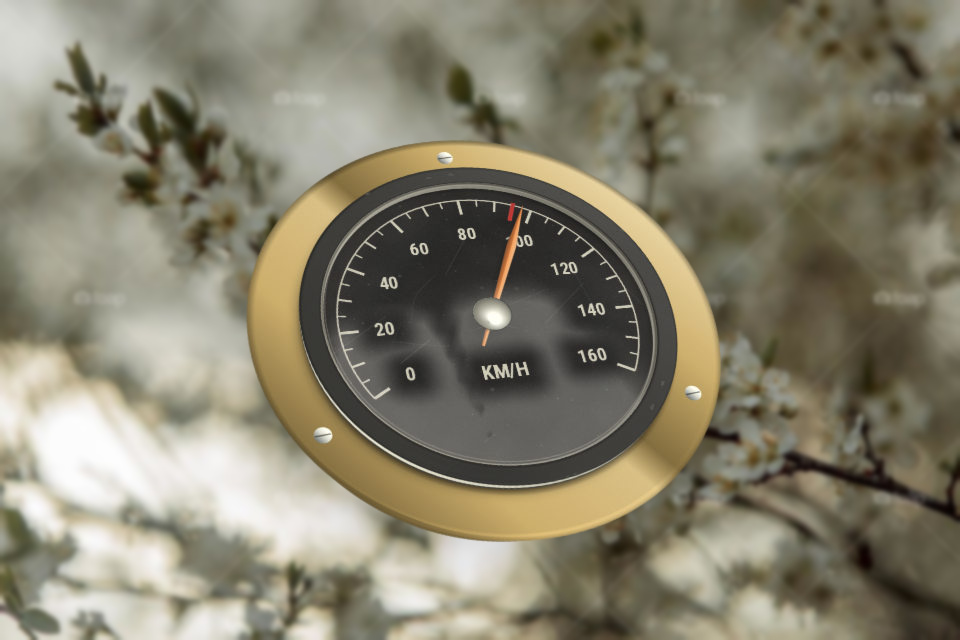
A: 97.5 km/h
